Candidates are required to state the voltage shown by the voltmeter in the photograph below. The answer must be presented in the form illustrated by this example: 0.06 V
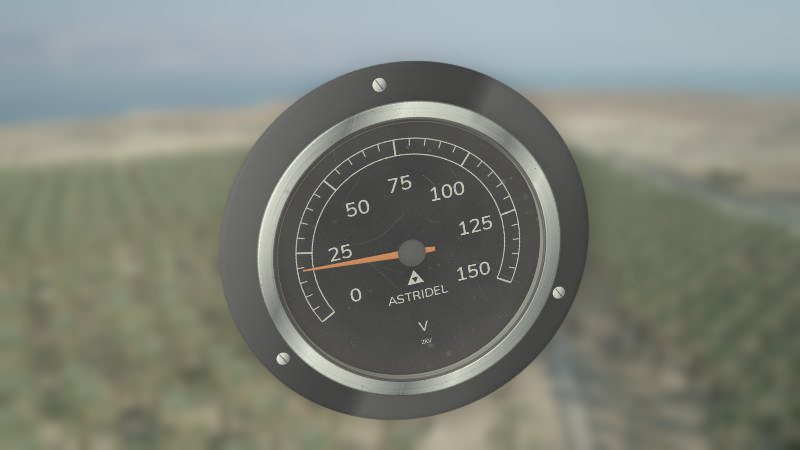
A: 20 V
